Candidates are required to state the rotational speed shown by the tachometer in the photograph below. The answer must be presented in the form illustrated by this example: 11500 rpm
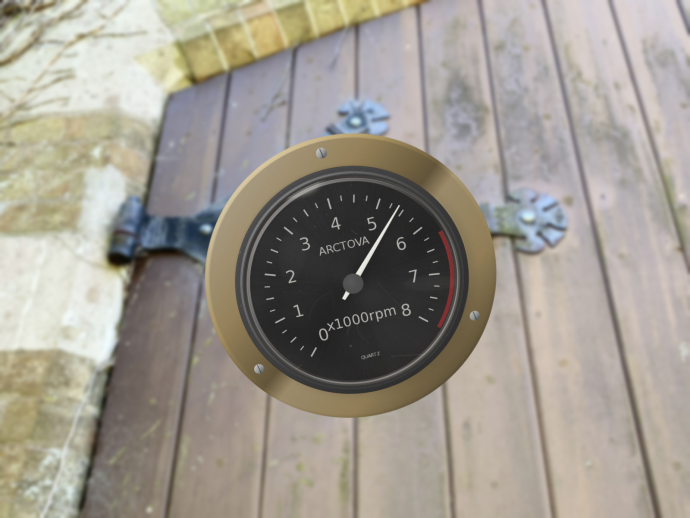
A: 5375 rpm
